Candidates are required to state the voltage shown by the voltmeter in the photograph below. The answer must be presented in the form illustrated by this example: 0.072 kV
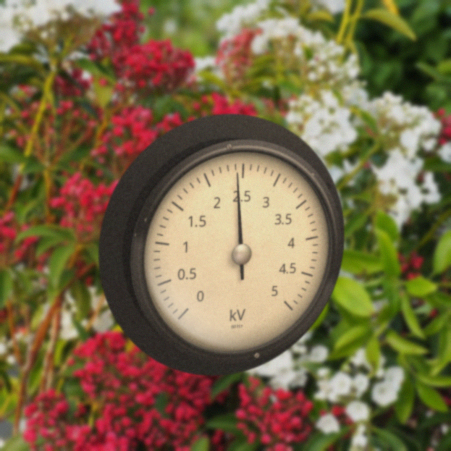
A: 2.4 kV
